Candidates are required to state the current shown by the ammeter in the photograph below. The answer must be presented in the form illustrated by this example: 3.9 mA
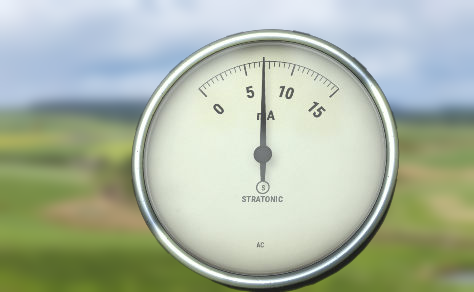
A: 7 mA
